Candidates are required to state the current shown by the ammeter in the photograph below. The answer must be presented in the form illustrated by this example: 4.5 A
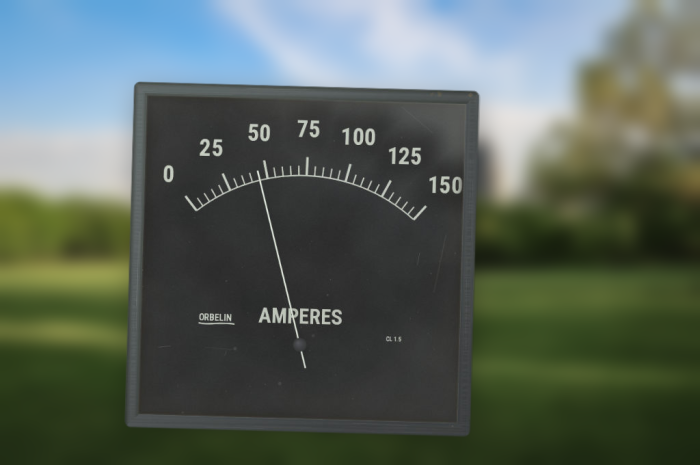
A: 45 A
